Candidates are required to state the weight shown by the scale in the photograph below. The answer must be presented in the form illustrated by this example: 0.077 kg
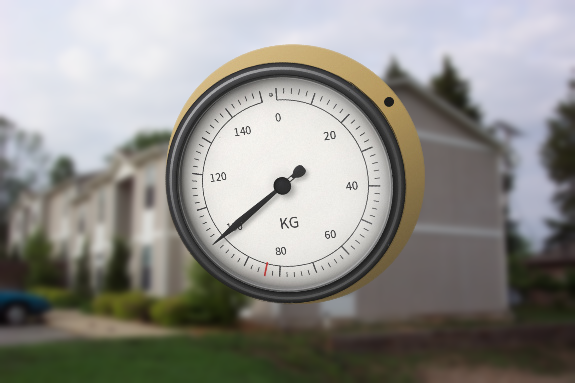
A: 100 kg
